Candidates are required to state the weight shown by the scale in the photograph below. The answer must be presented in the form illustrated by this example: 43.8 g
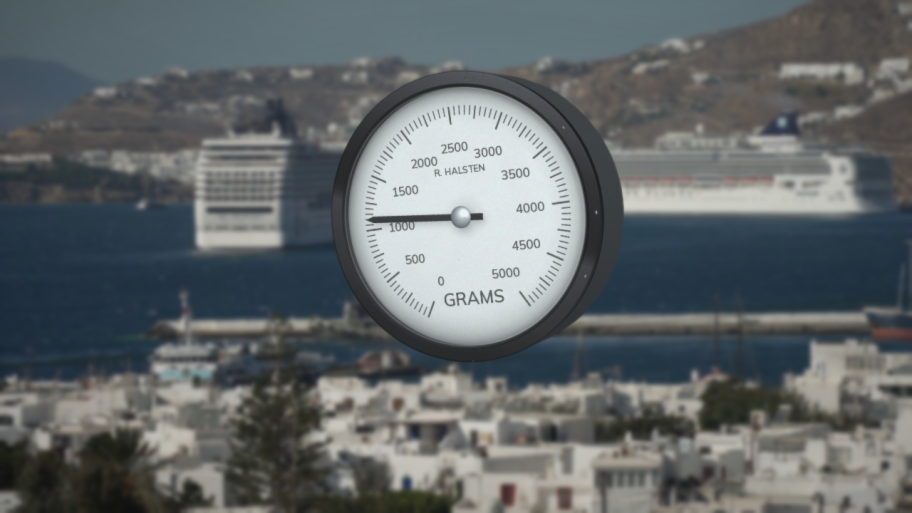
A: 1100 g
